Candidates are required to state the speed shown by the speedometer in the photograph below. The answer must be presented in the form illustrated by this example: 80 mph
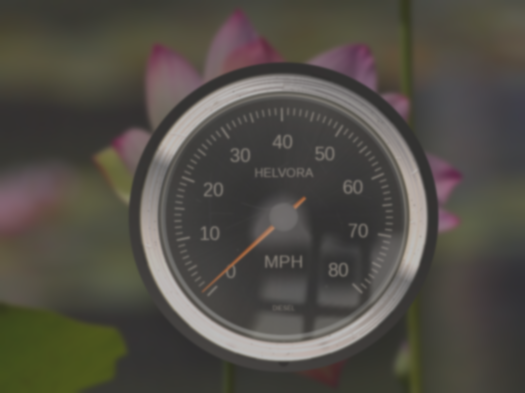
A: 1 mph
